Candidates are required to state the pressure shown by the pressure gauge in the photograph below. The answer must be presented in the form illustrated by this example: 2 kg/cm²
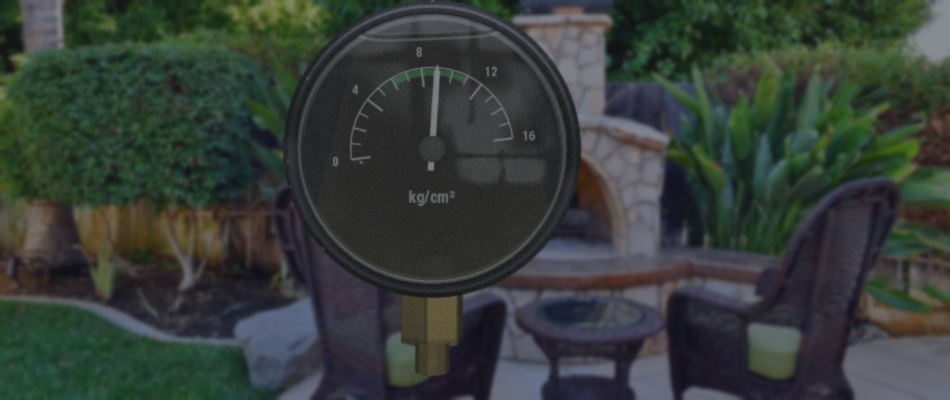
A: 9 kg/cm²
